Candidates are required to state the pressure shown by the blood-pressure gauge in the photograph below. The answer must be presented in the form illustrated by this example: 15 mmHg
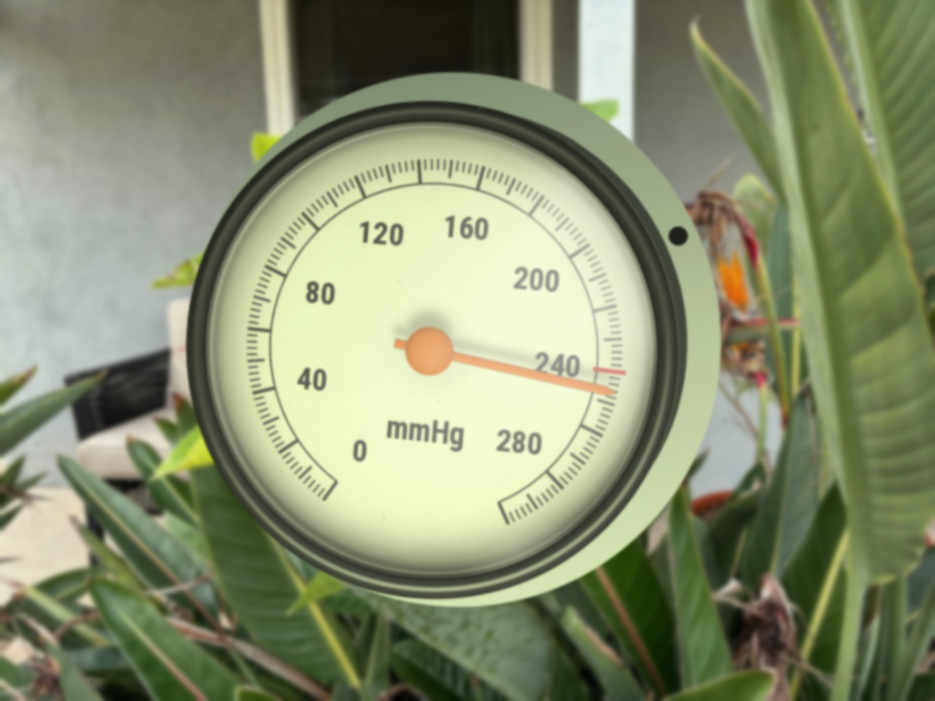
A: 246 mmHg
